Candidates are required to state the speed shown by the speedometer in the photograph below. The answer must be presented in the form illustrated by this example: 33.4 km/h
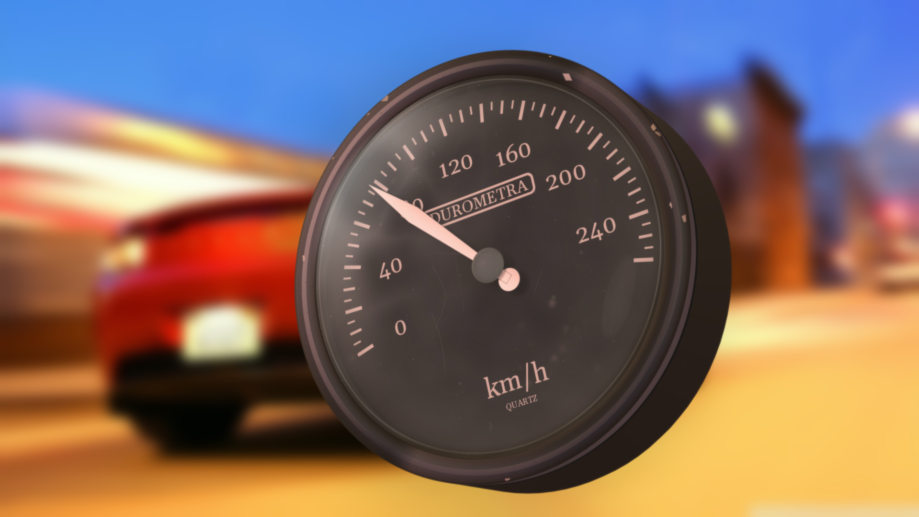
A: 77.5 km/h
